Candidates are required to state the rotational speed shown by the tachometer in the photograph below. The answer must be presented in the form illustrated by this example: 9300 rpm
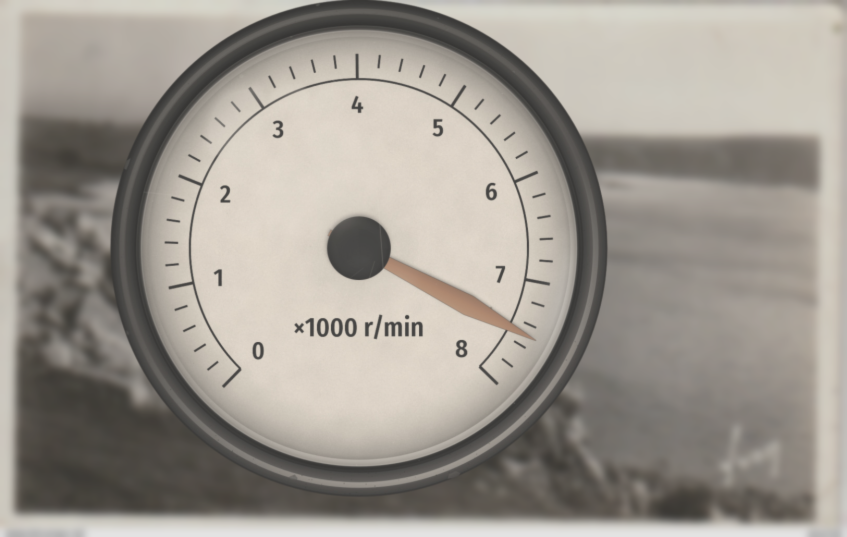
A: 7500 rpm
